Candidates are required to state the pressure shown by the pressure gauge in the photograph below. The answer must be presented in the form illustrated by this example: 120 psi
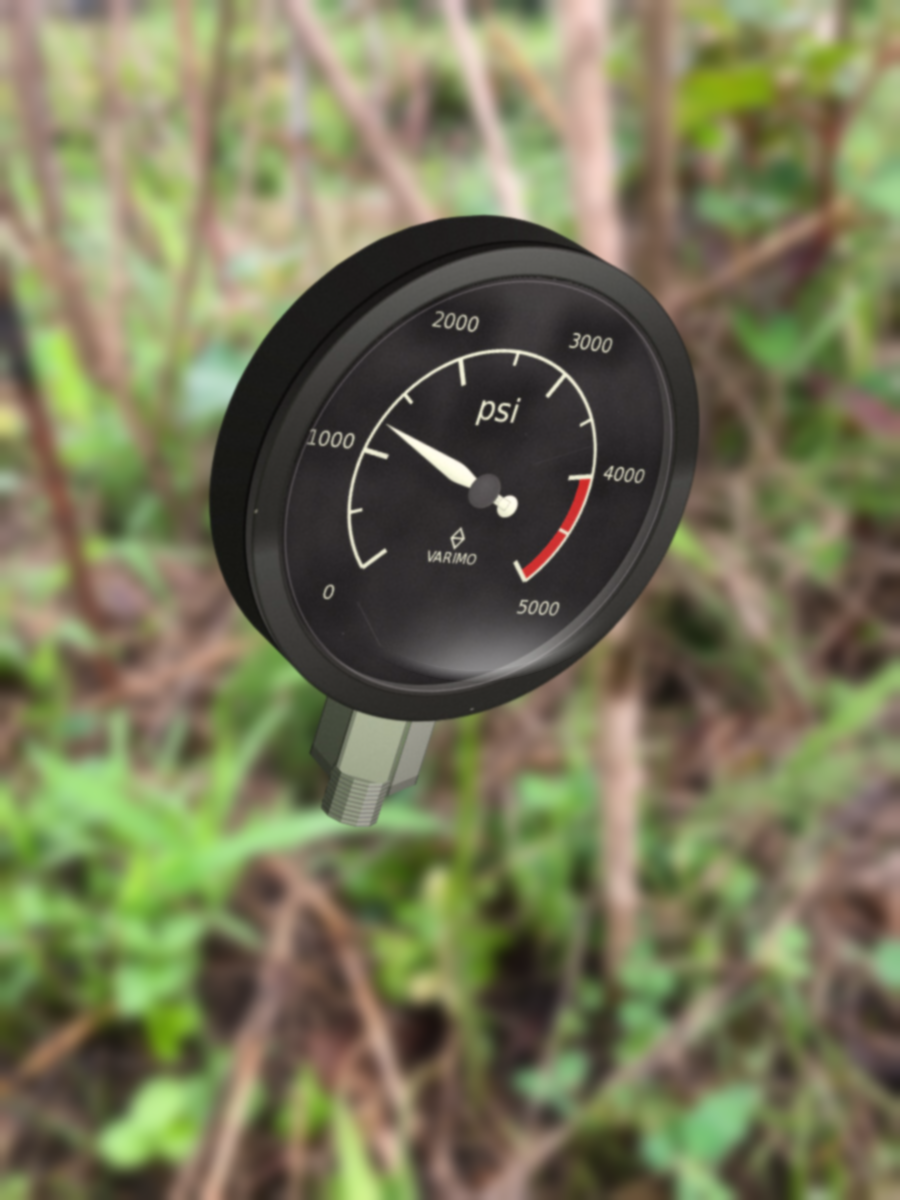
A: 1250 psi
